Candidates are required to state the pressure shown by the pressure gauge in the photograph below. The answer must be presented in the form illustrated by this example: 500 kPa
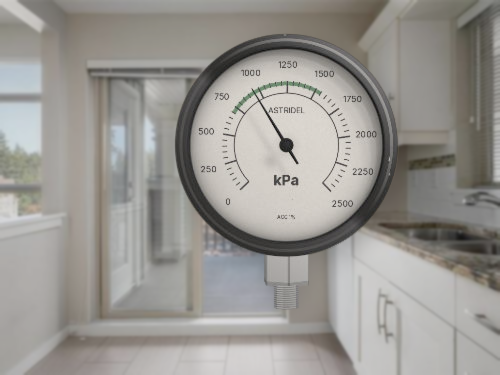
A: 950 kPa
